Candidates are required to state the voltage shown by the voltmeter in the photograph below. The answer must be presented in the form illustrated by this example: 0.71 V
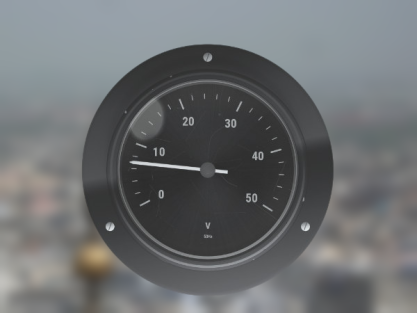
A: 7 V
